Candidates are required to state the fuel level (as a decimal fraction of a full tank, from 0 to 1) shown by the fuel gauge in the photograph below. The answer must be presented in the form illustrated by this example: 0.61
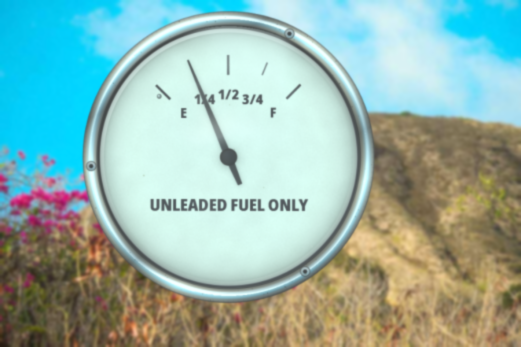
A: 0.25
